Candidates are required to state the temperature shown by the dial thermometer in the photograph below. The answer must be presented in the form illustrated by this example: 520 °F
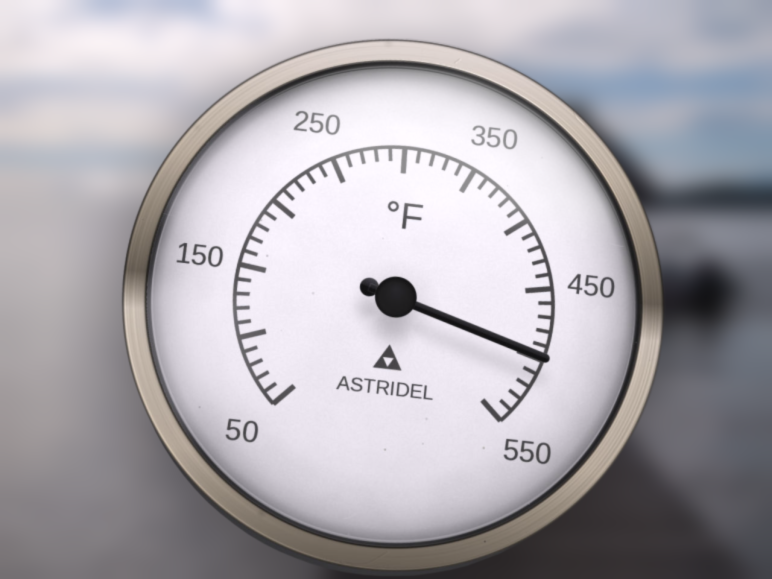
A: 500 °F
